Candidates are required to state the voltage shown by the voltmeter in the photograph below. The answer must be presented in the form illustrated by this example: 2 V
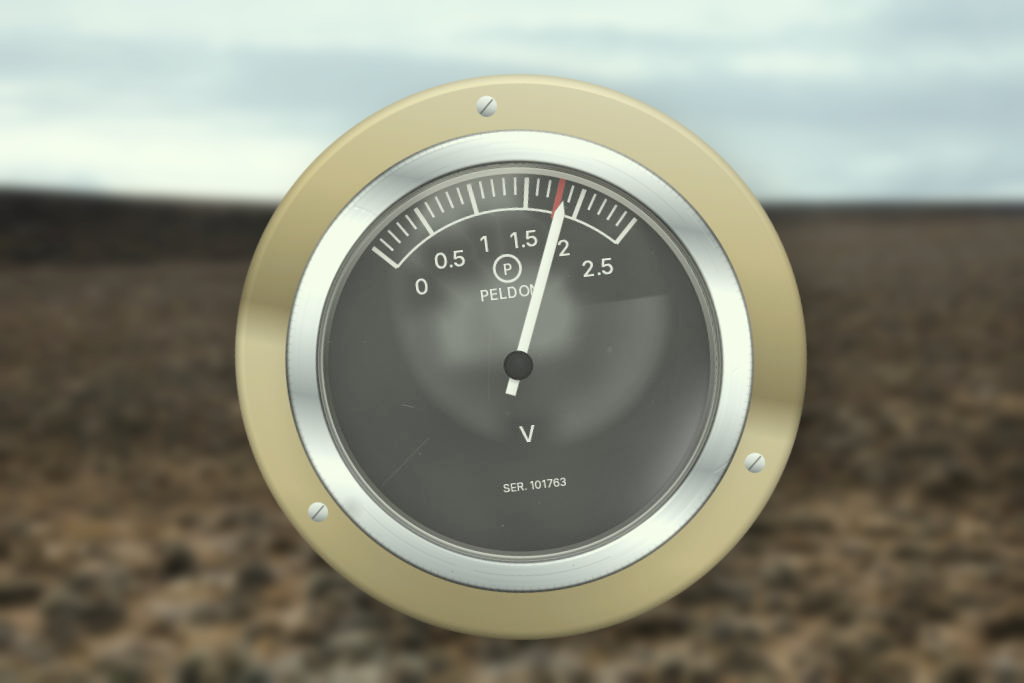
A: 1.85 V
